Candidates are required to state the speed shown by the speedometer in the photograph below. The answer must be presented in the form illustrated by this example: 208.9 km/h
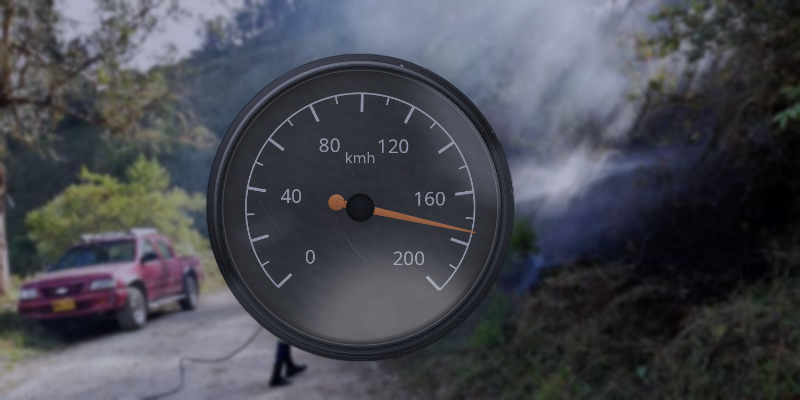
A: 175 km/h
